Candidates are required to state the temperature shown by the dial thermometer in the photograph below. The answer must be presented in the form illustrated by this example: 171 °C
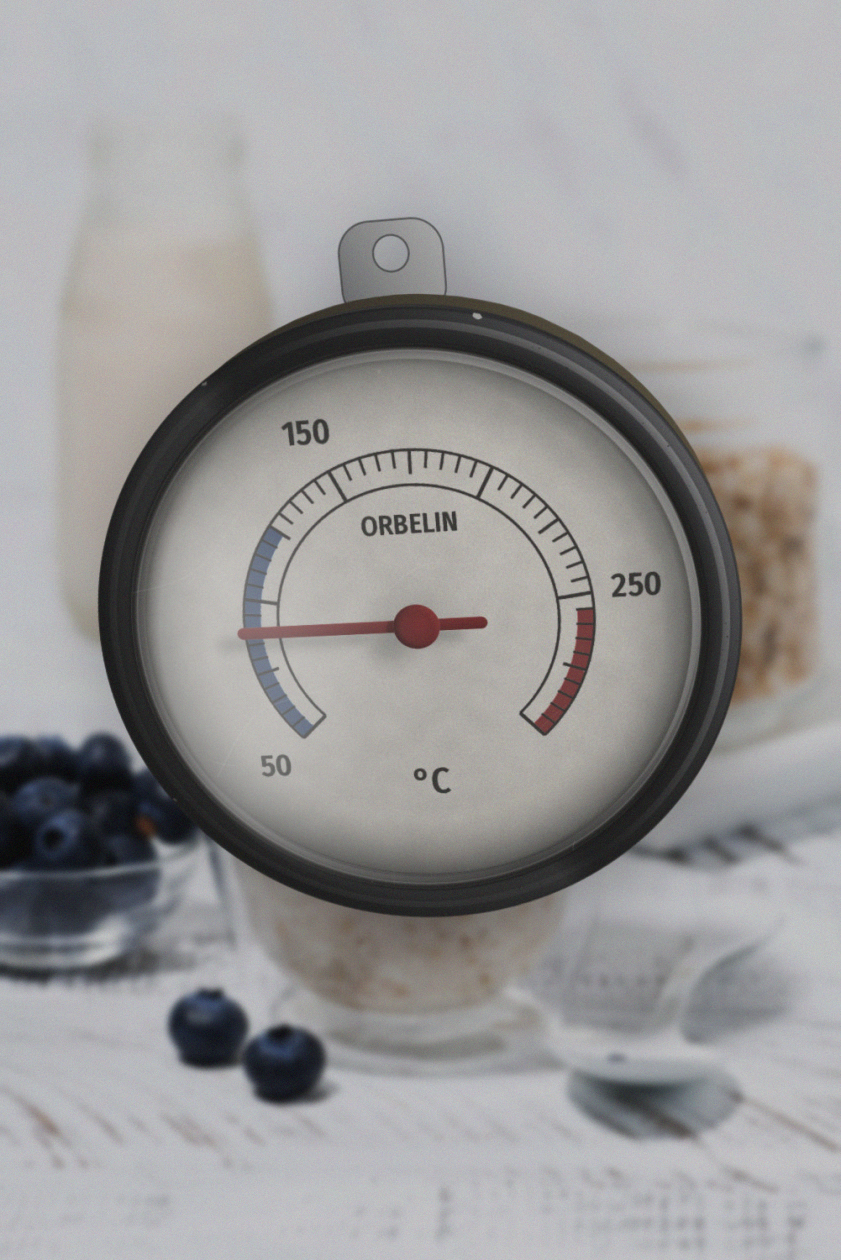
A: 90 °C
